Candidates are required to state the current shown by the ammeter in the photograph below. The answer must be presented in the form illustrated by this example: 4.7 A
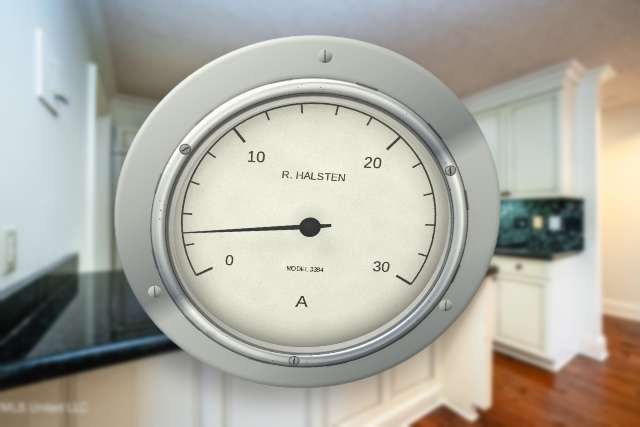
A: 3 A
